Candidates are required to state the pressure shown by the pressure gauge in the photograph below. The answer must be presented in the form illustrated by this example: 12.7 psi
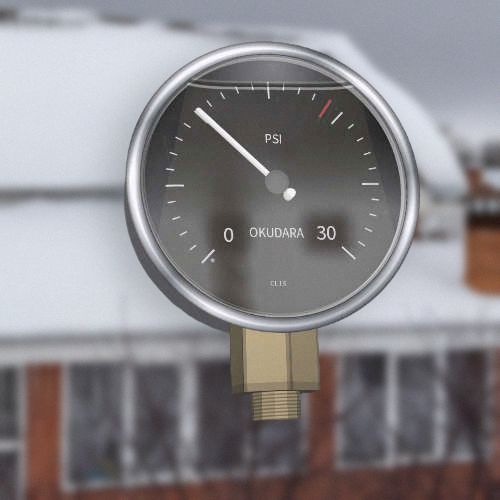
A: 10 psi
